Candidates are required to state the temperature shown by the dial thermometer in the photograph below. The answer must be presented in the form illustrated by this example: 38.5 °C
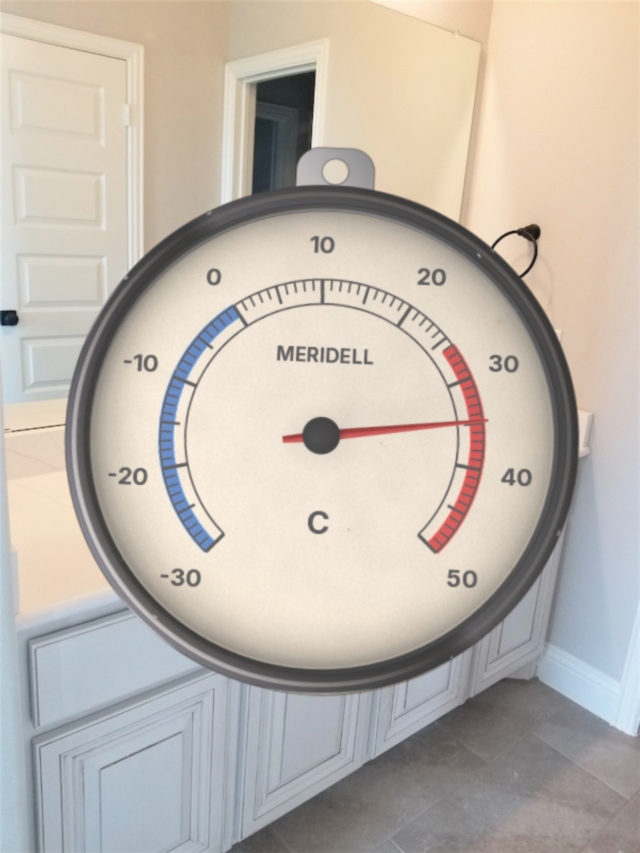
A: 35 °C
